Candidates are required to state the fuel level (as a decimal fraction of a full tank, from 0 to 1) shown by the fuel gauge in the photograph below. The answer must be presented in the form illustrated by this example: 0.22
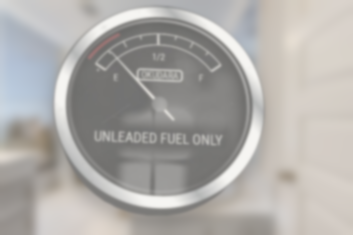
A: 0.125
